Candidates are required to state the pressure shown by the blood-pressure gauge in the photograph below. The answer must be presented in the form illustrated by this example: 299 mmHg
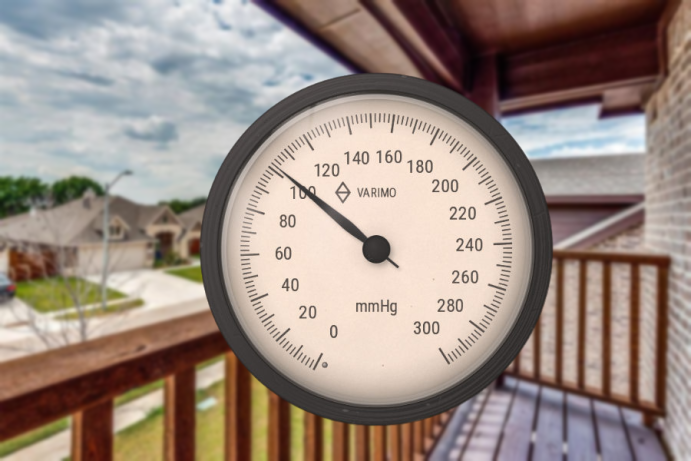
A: 102 mmHg
